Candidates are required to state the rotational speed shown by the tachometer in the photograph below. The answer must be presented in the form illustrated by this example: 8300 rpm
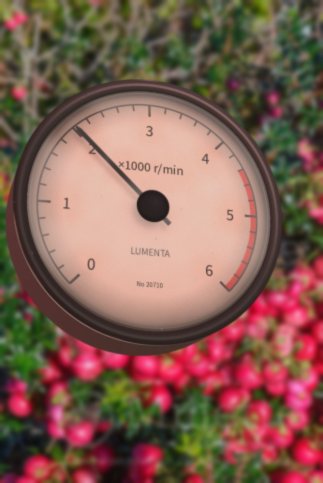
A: 2000 rpm
